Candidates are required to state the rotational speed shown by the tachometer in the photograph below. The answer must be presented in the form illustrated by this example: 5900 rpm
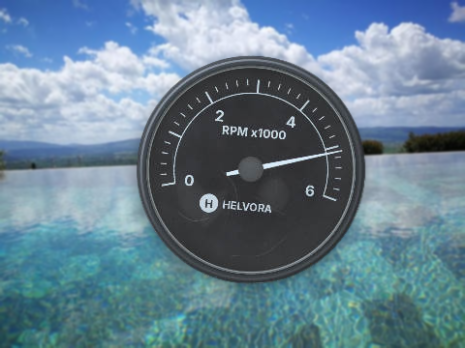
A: 5100 rpm
